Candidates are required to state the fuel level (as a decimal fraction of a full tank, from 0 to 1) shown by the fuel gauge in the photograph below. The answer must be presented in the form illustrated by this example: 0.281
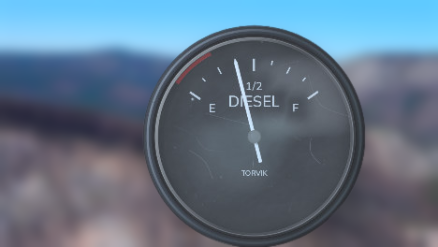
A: 0.375
